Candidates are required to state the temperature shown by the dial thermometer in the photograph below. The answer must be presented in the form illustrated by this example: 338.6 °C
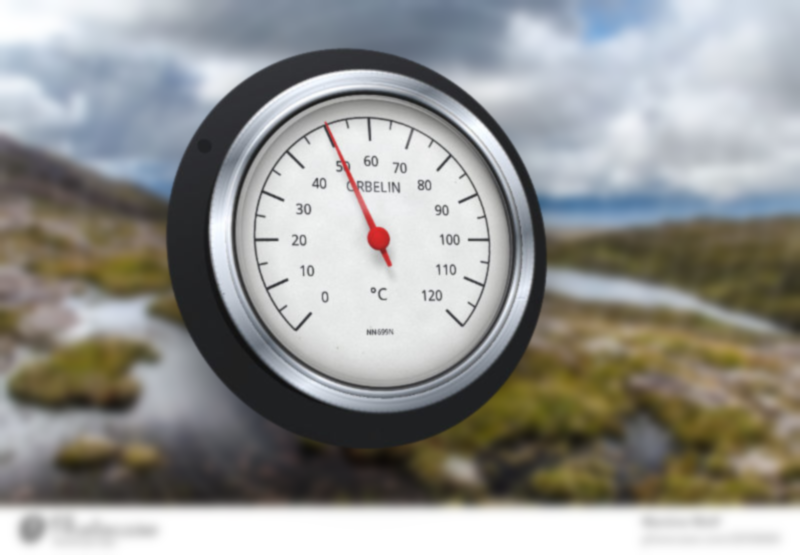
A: 50 °C
